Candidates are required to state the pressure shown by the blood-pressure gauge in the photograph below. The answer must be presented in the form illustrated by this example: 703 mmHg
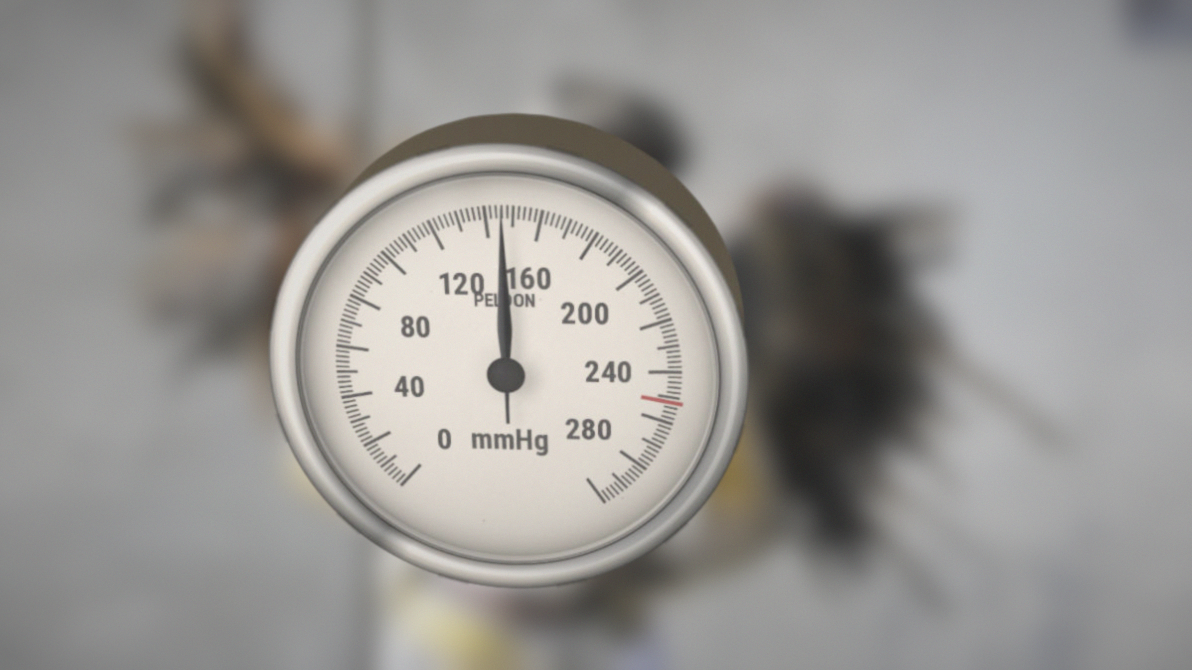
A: 146 mmHg
